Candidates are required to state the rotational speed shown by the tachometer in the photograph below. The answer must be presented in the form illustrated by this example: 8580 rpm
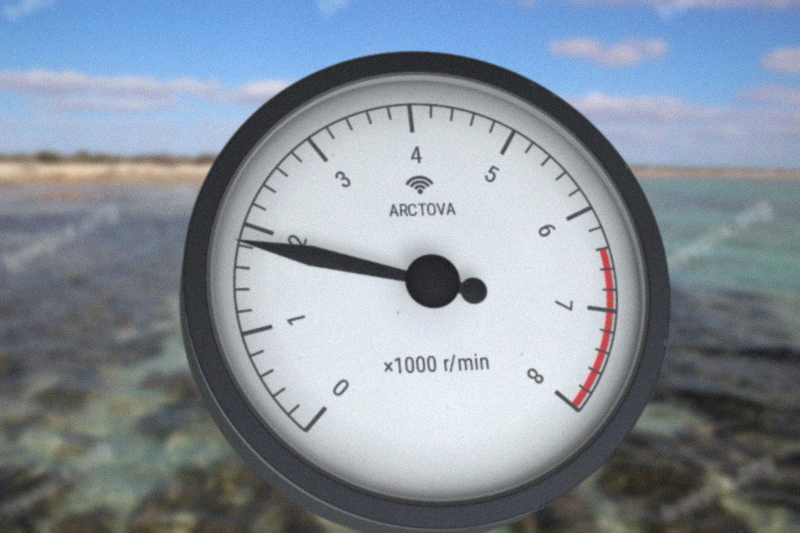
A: 1800 rpm
